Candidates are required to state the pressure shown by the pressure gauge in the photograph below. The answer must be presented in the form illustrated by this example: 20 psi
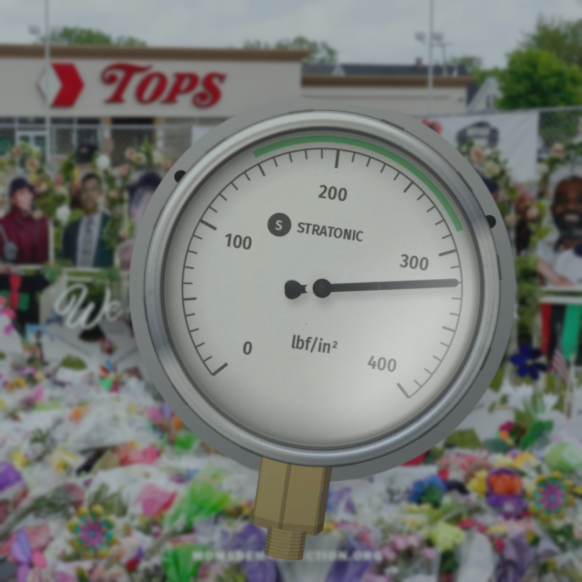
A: 320 psi
